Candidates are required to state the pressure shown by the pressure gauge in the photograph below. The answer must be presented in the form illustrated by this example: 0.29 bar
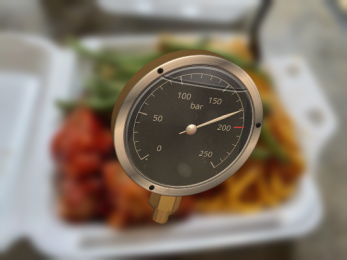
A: 180 bar
